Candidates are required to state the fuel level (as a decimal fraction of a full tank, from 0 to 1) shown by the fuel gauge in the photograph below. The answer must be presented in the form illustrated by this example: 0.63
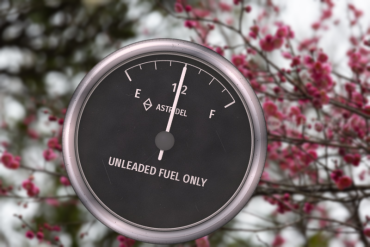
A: 0.5
